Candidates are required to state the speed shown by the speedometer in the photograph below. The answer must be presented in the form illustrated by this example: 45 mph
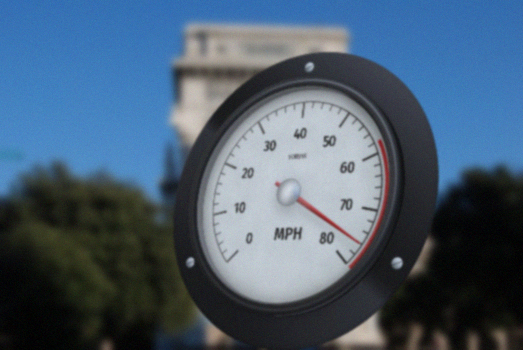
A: 76 mph
